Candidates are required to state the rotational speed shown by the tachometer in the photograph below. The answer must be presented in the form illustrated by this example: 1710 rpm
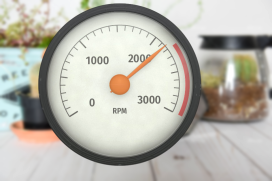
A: 2150 rpm
